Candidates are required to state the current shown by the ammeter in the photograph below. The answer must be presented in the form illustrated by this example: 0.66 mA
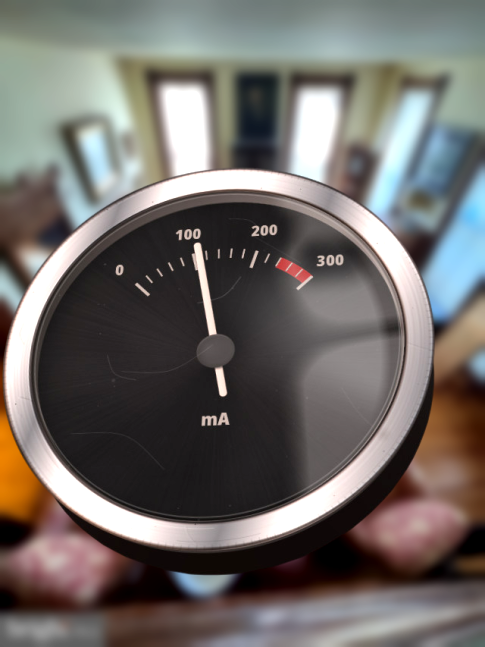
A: 110 mA
